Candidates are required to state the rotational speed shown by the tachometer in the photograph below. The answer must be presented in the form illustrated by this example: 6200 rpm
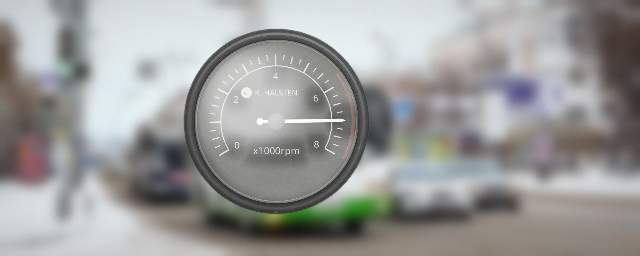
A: 7000 rpm
